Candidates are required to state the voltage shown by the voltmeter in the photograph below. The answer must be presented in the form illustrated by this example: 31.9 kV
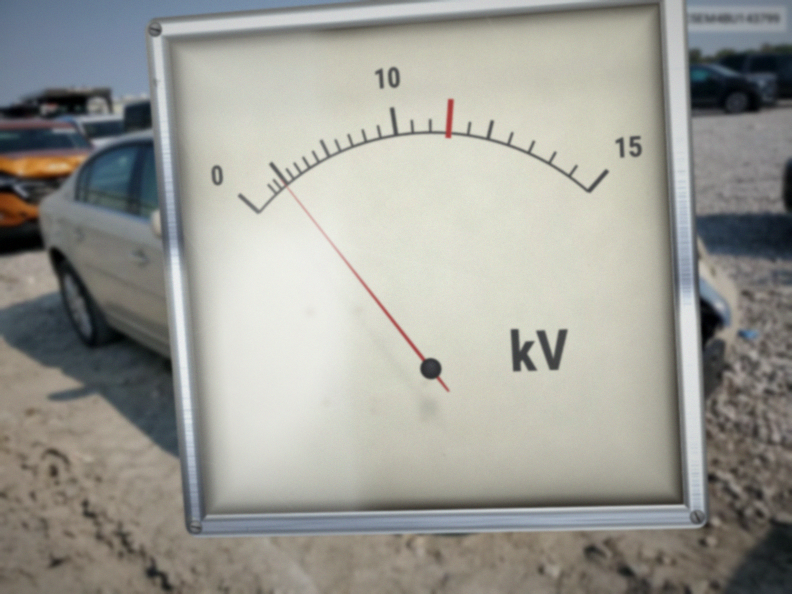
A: 5 kV
